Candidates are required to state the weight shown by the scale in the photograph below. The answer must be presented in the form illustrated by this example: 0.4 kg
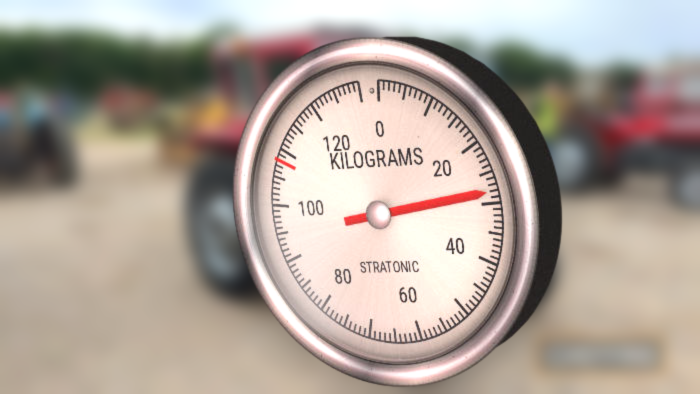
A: 28 kg
